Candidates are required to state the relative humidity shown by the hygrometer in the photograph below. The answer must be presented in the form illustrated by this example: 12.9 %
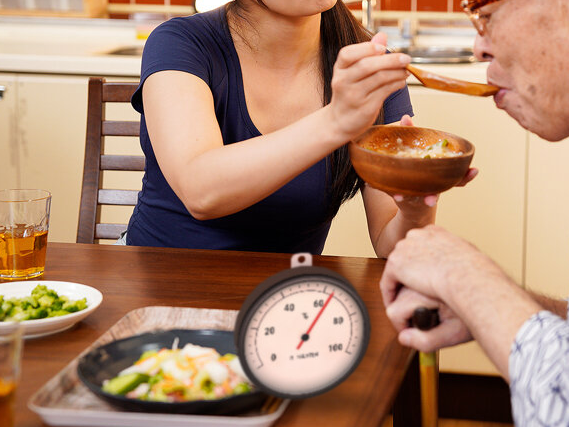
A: 64 %
